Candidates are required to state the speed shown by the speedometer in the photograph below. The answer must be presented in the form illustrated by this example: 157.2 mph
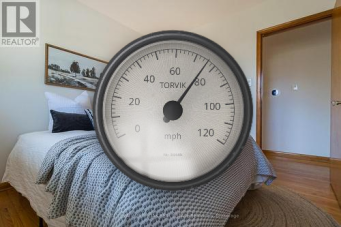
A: 76 mph
